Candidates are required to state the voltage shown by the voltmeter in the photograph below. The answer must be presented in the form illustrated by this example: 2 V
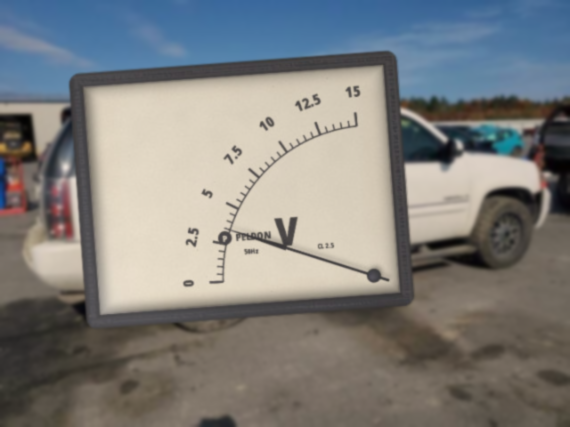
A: 3.5 V
